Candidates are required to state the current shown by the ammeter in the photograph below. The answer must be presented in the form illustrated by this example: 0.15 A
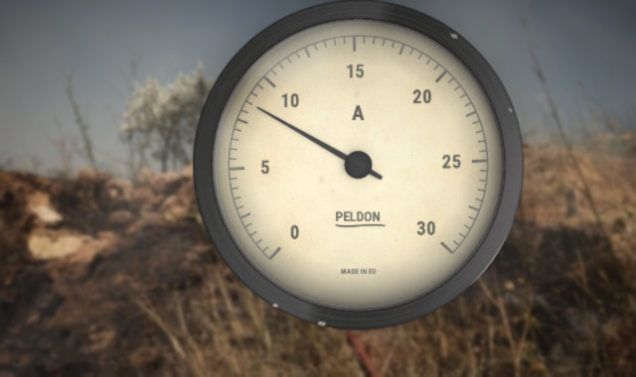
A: 8.5 A
